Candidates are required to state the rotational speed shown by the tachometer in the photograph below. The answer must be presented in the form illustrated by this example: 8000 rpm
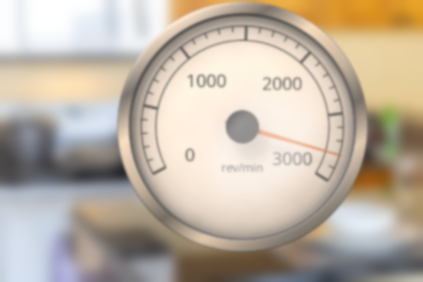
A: 2800 rpm
